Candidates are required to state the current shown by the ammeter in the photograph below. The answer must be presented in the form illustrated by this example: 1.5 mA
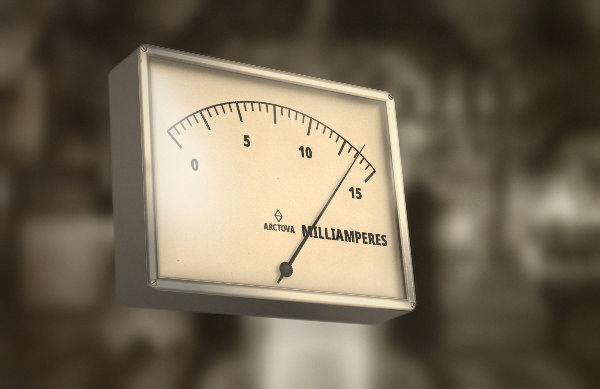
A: 13.5 mA
